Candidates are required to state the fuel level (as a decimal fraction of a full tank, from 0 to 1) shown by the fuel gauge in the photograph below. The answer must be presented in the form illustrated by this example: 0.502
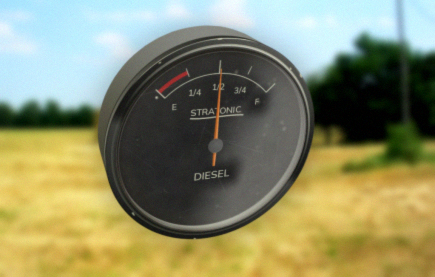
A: 0.5
